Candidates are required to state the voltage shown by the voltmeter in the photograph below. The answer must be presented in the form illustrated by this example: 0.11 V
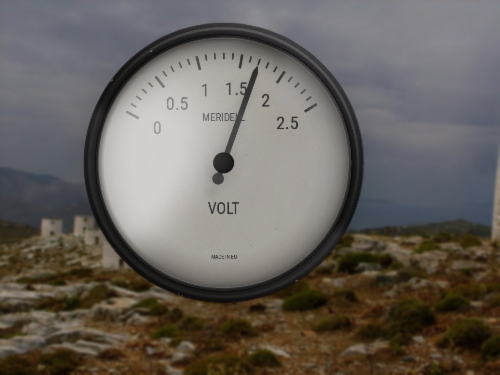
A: 1.7 V
